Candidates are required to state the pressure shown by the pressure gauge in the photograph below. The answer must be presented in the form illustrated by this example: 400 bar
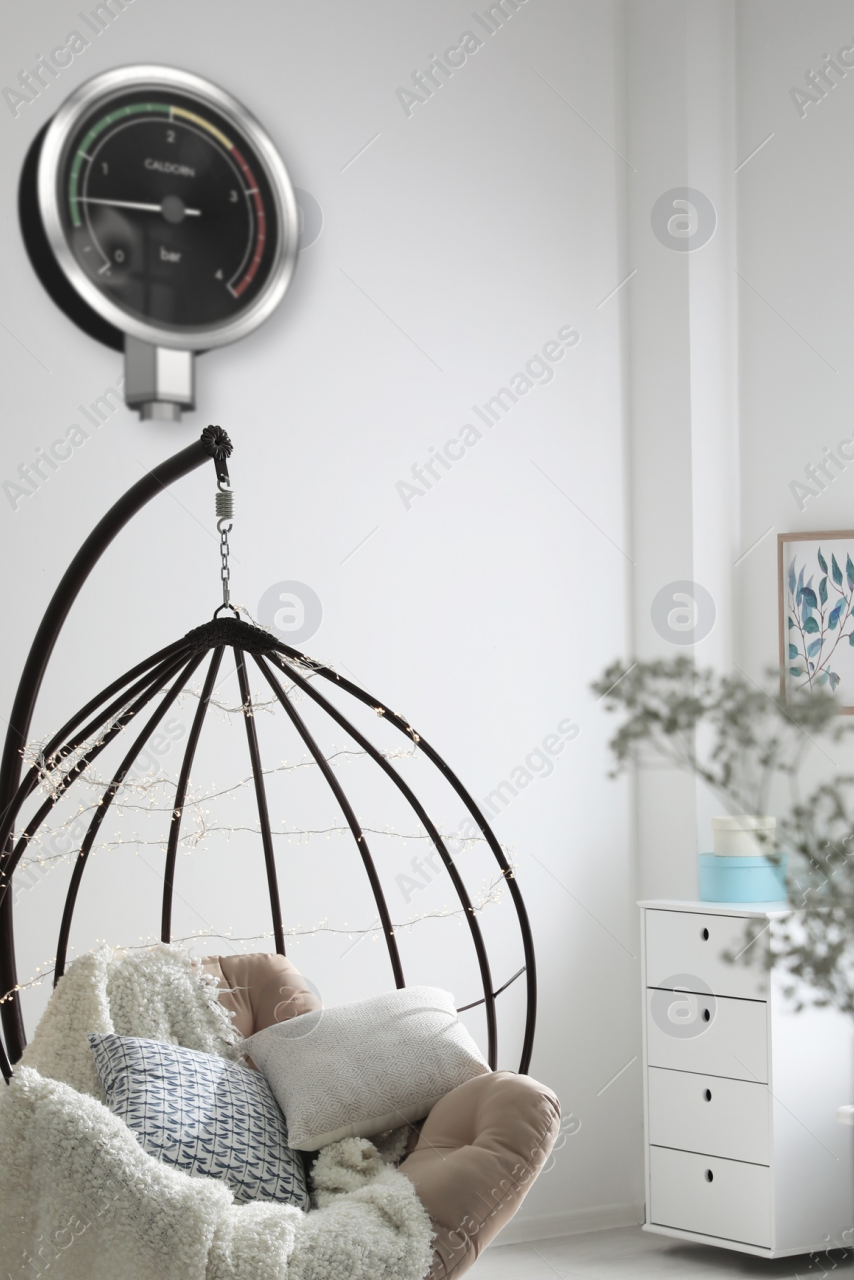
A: 0.6 bar
